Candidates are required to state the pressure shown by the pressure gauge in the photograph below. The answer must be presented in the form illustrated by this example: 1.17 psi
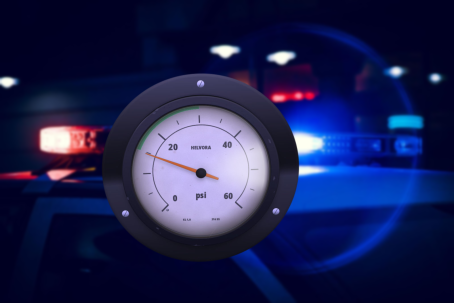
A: 15 psi
